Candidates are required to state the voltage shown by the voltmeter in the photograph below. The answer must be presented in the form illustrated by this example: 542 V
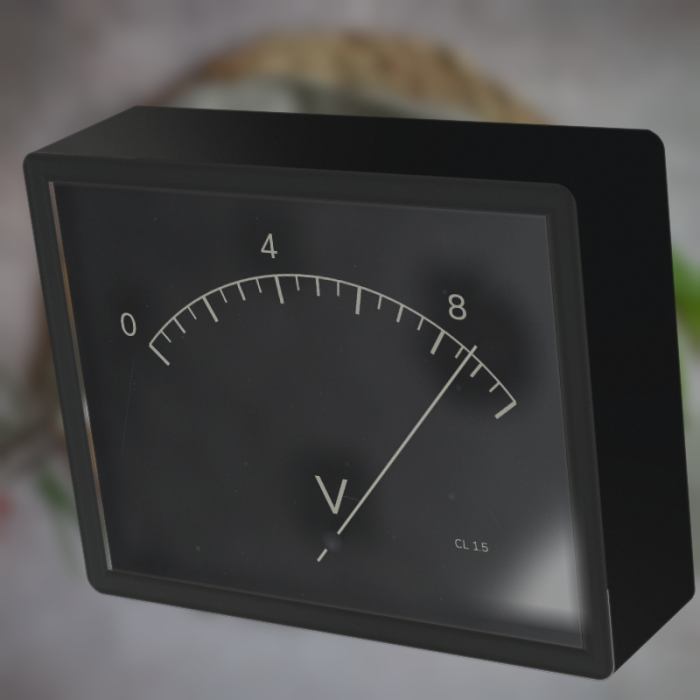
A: 8.75 V
